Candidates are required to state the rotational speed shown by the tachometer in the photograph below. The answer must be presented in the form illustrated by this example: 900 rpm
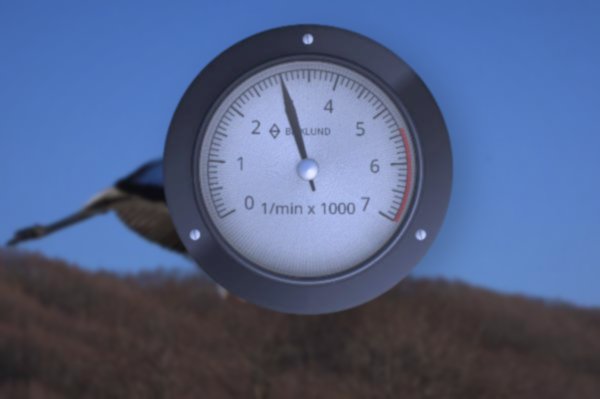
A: 3000 rpm
